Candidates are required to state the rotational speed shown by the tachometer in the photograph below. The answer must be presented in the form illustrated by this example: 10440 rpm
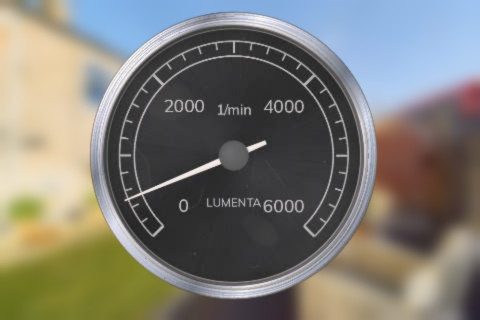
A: 500 rpm
